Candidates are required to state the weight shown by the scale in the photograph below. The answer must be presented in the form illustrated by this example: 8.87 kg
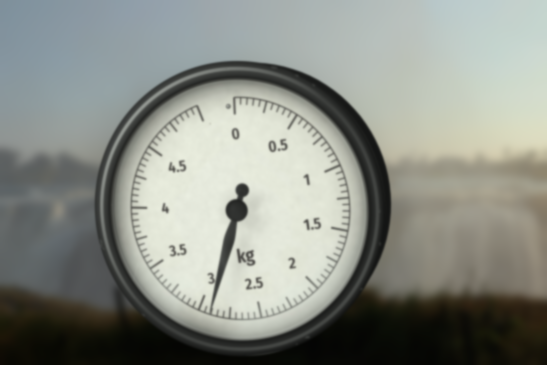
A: 2.9 kg
